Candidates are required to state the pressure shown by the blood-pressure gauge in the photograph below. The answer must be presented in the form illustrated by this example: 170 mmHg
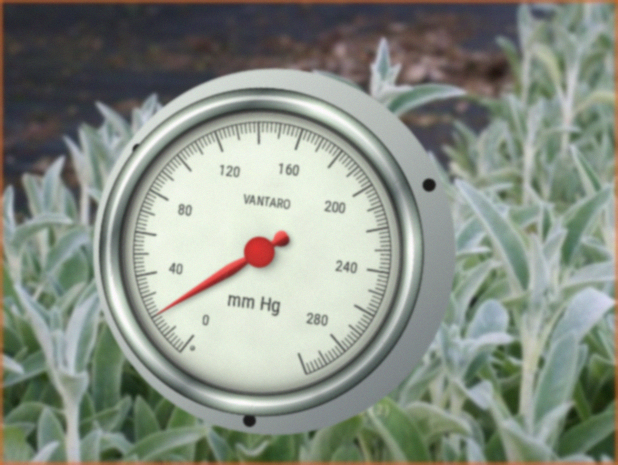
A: 20 mmHg
